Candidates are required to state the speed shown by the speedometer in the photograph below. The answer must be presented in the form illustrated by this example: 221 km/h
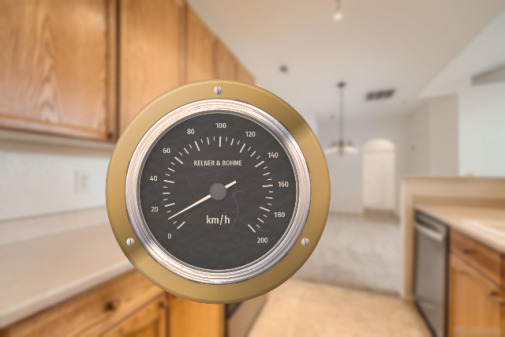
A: 10 km/h
